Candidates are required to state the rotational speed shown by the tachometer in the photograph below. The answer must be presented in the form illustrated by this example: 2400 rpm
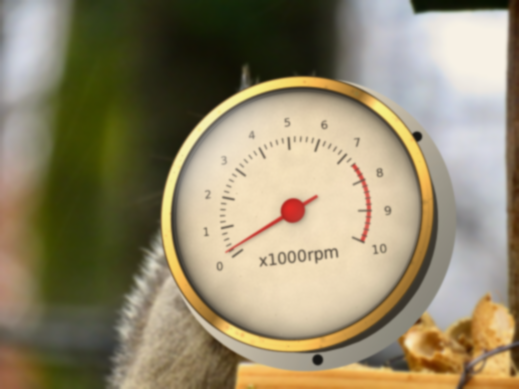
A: 200 rpm
